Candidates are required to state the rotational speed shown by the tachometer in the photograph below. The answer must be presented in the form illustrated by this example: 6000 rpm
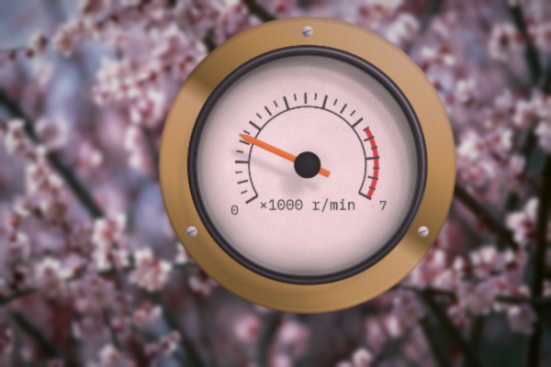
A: 1625 rpm
